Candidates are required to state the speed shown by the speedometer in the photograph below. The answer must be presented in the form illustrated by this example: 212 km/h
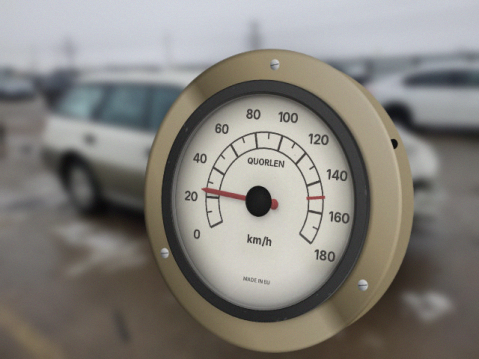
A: 25 km/h
